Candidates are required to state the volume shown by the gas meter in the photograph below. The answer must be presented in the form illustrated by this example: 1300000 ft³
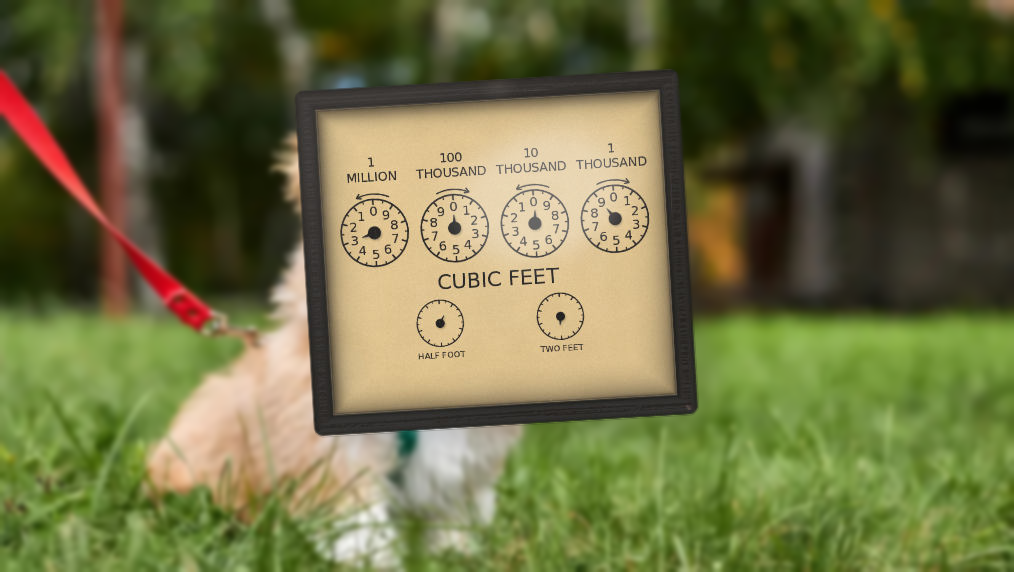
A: 299900 ft³
